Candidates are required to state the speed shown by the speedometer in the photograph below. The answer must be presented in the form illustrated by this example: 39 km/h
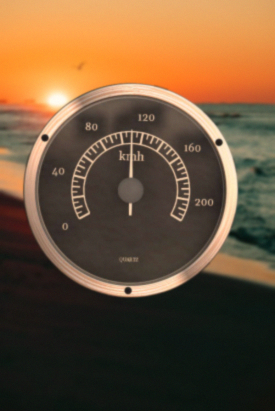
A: 110 km/h
